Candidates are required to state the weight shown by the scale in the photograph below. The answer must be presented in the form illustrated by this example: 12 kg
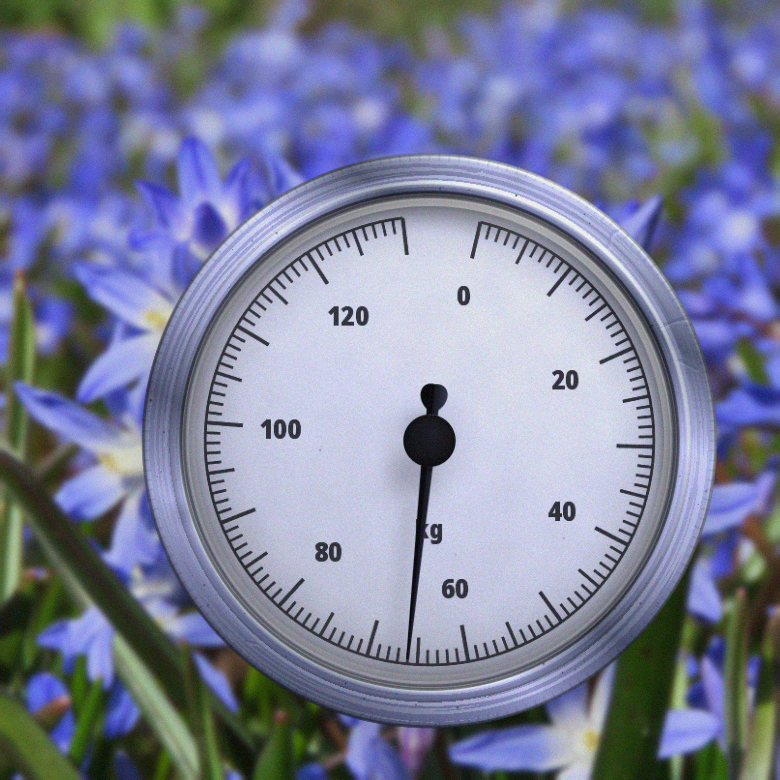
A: 66 kg
